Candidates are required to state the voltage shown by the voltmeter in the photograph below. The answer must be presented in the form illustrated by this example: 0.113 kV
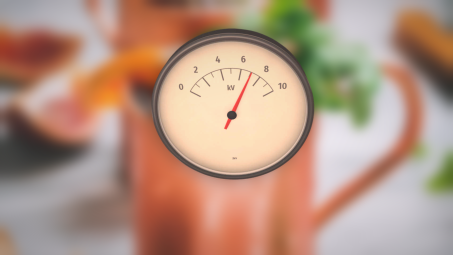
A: 7 kV
